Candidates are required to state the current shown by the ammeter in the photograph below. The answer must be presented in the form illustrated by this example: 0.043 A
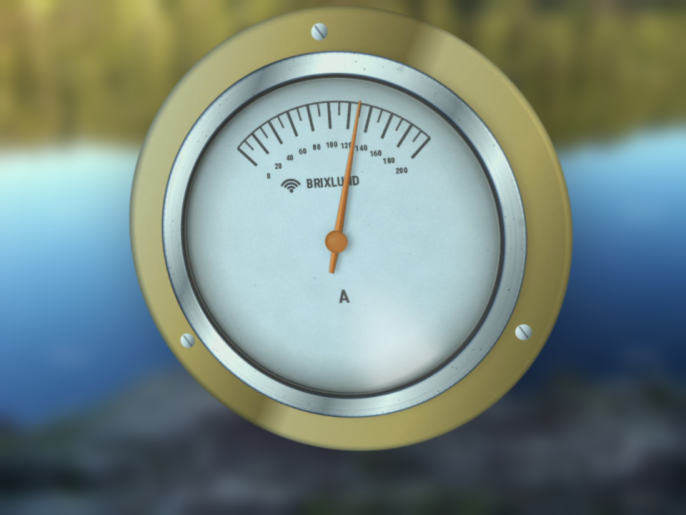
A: 130 A
